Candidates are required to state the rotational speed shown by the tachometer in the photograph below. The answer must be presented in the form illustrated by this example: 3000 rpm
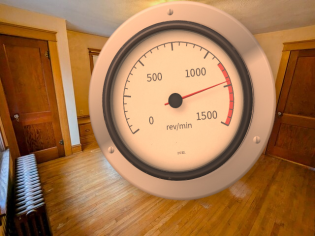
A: 1225 rpm
